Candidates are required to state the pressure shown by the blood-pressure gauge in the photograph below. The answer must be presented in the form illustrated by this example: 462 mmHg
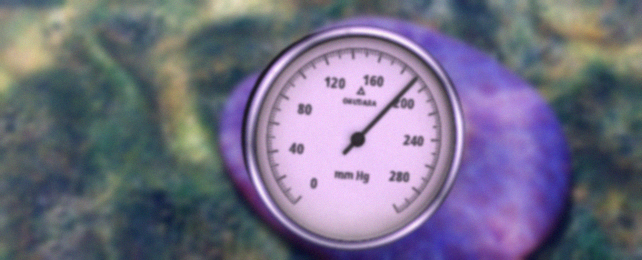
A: 190 mmHg
